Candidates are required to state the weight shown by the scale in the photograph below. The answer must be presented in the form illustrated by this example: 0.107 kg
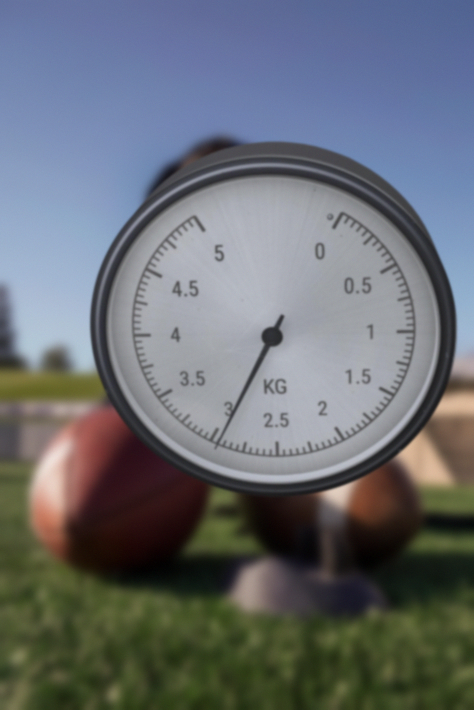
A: 2.95 kg
